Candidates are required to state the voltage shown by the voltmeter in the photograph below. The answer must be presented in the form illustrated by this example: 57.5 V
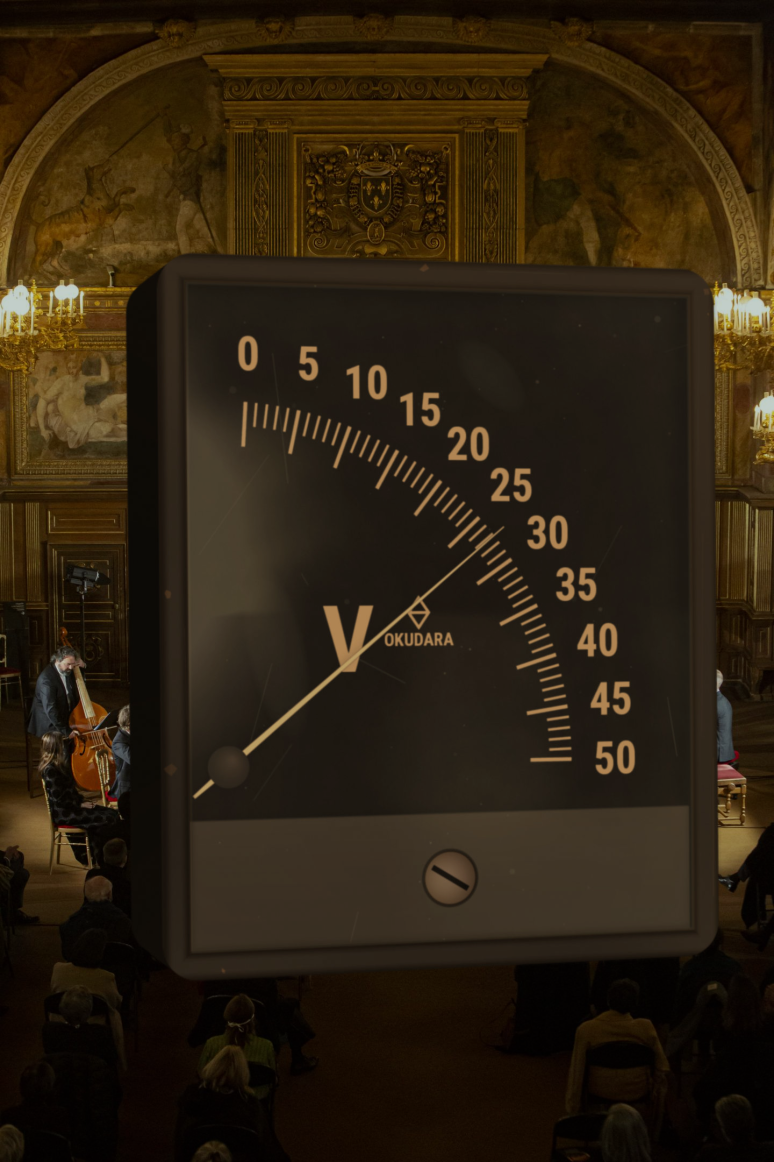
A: 27 V
